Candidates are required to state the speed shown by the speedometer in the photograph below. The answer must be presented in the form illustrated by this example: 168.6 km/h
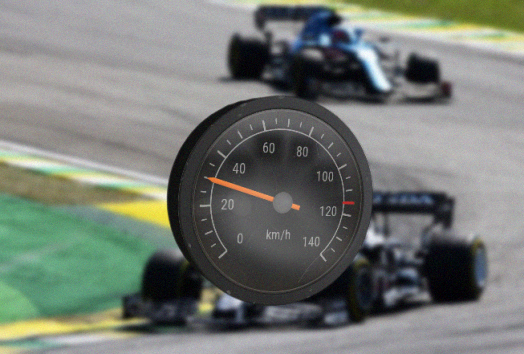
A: 30 km/h
